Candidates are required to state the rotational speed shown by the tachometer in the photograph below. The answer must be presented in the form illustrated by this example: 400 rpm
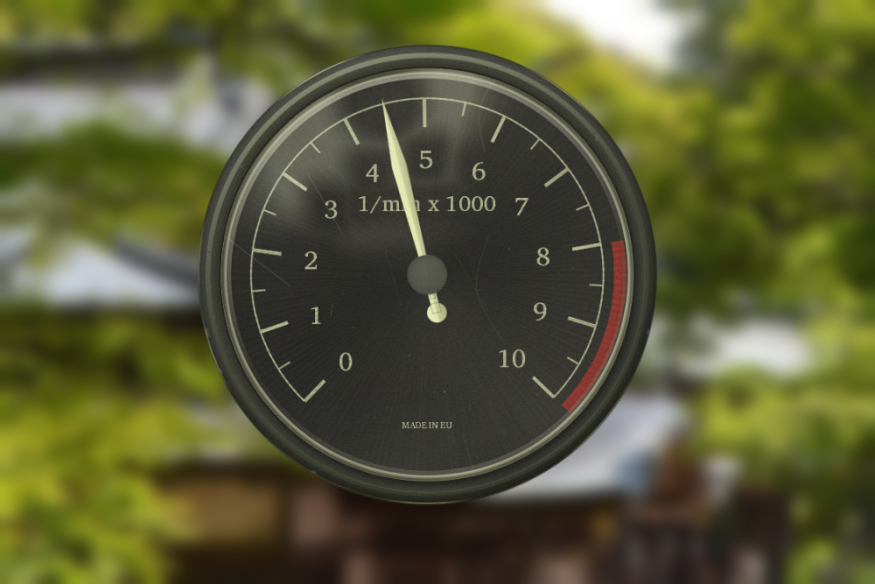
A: 4500 rpm
